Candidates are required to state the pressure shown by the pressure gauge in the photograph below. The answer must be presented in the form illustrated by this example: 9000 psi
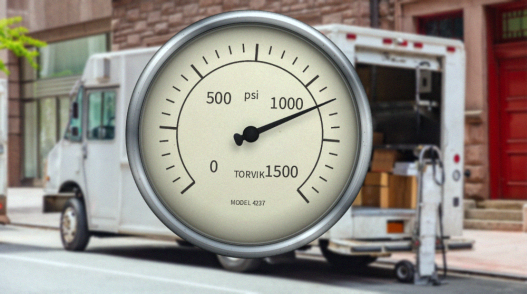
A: 1100 psi
